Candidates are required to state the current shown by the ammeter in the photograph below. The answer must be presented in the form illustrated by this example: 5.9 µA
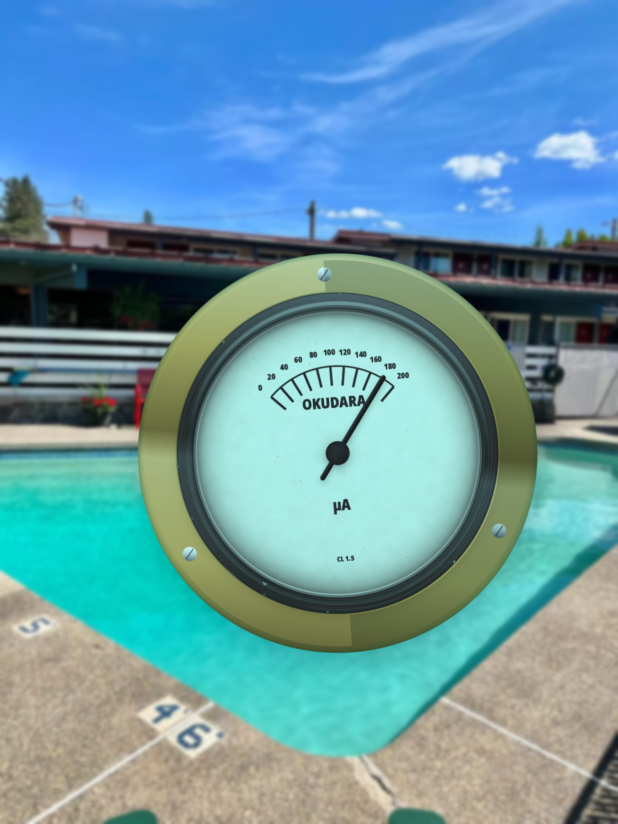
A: 180 µA
